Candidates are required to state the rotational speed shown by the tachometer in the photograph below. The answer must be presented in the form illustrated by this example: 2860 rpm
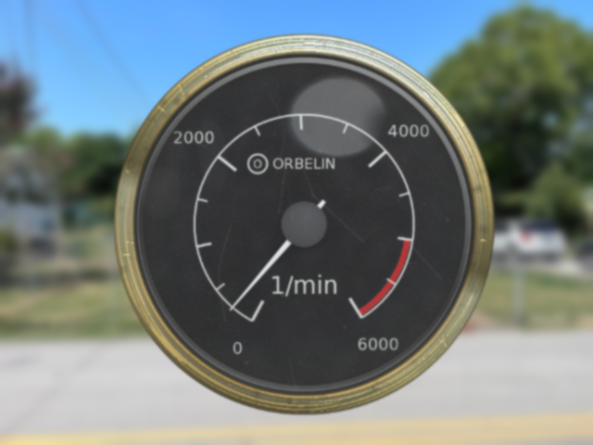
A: 250 rpm
